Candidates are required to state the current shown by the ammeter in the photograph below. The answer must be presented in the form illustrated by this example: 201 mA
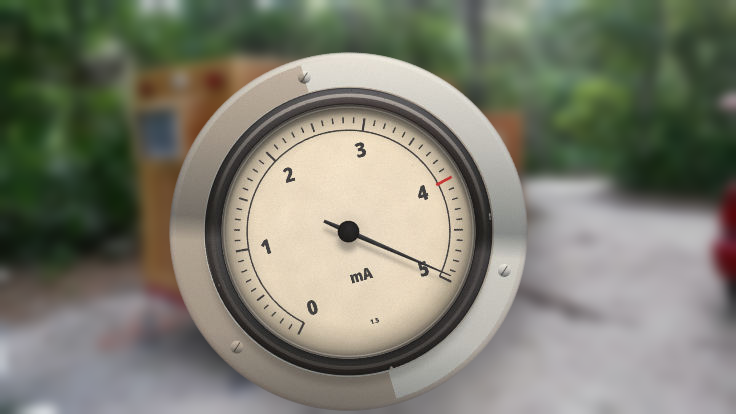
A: 4.95 mA
